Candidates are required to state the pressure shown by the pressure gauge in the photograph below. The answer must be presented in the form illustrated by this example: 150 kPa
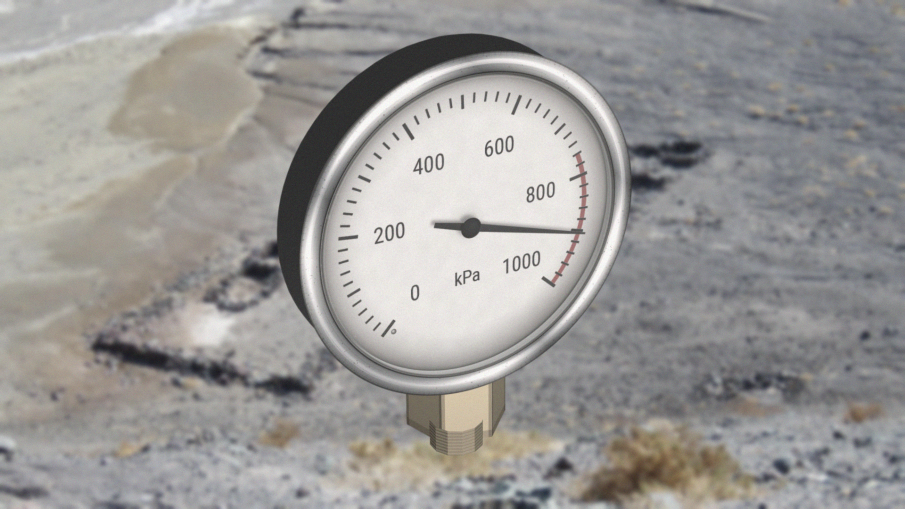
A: 900 kPa
